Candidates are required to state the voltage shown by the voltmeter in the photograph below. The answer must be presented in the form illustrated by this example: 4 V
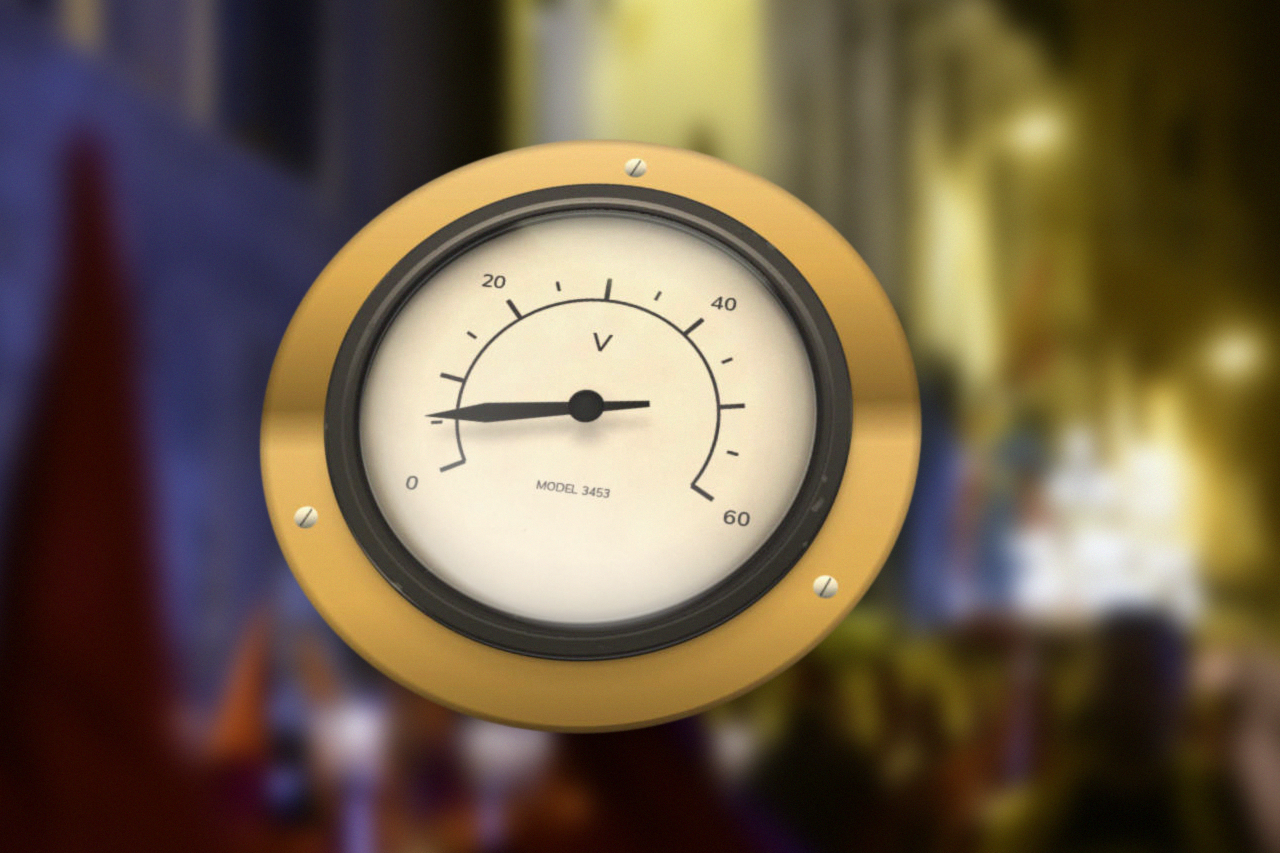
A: 5 V
